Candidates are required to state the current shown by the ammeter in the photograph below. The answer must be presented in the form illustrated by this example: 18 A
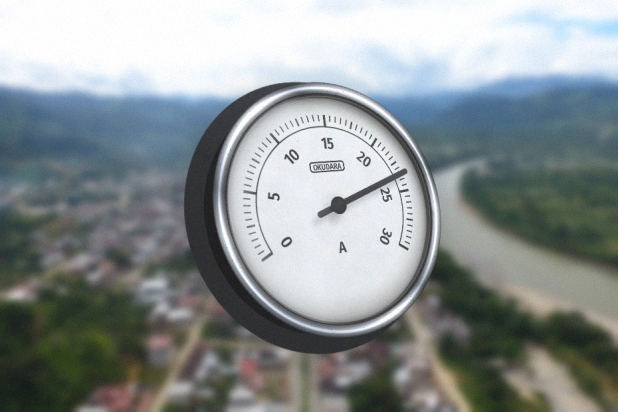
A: 23.5 A
